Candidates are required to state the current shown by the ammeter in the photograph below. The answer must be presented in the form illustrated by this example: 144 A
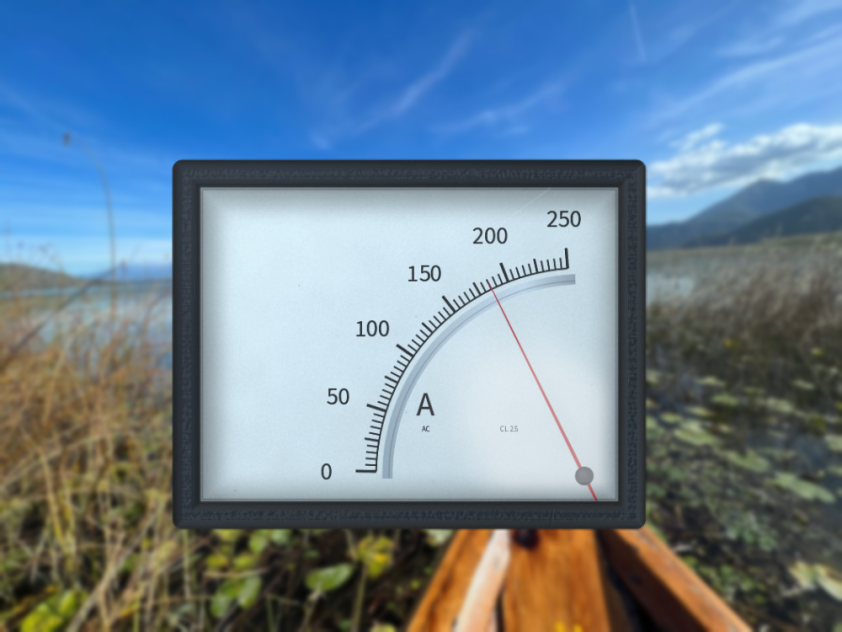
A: 185 A
